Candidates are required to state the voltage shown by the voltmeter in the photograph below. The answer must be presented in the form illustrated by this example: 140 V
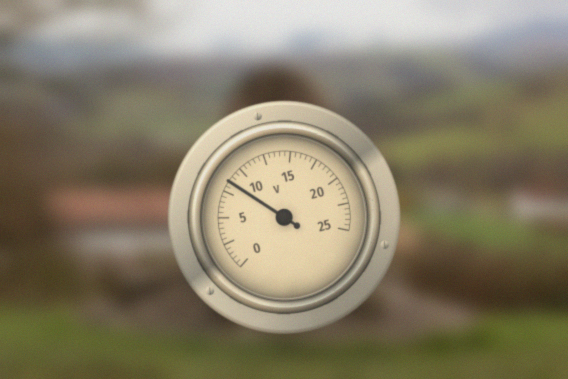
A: 8.5 V
